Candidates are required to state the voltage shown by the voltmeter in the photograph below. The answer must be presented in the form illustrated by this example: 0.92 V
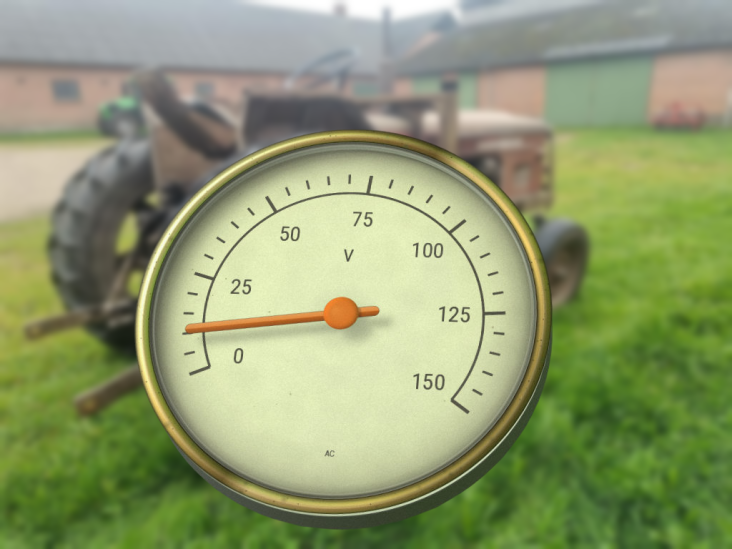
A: 10 V
